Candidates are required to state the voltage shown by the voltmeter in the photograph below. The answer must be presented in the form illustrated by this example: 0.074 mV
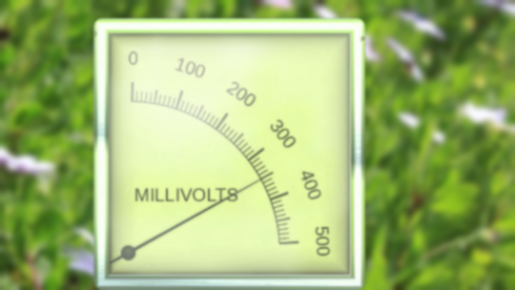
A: 350 mV
